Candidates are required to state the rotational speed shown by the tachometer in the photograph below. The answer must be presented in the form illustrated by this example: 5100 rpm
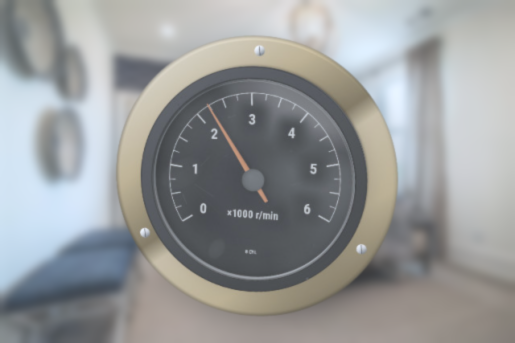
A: 2250 rpm
